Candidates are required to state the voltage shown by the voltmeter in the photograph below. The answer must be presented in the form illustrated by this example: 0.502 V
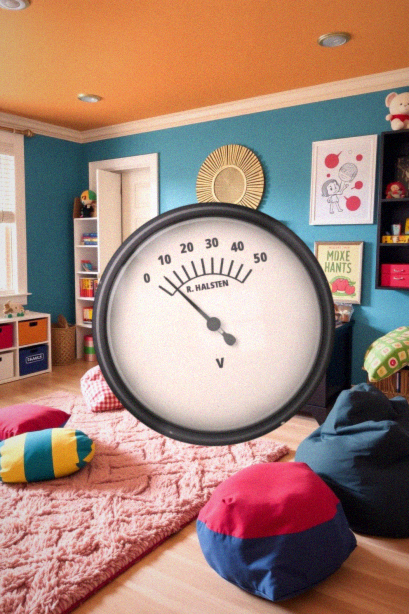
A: 5 V
